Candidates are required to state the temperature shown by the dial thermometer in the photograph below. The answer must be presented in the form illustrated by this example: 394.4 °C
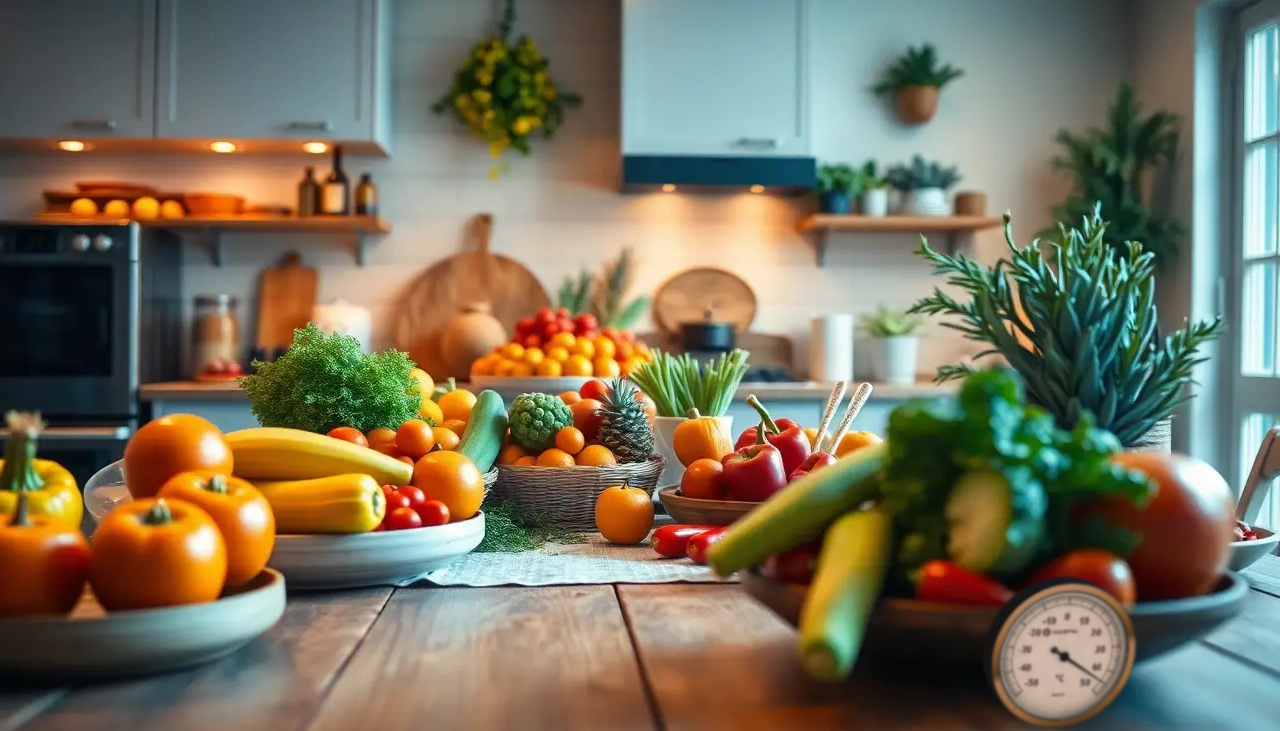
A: 45 °C
